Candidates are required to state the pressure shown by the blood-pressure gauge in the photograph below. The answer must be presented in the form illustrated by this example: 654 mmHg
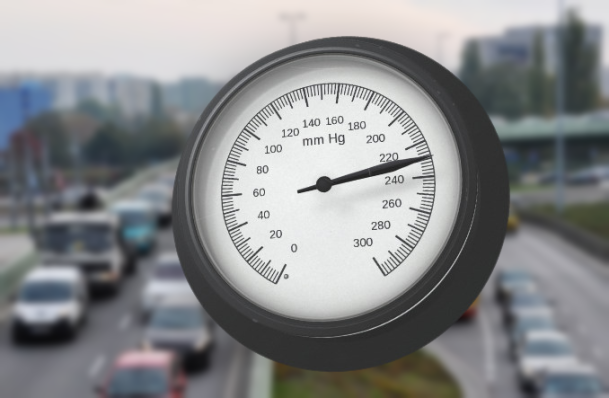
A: 230 mmHg
